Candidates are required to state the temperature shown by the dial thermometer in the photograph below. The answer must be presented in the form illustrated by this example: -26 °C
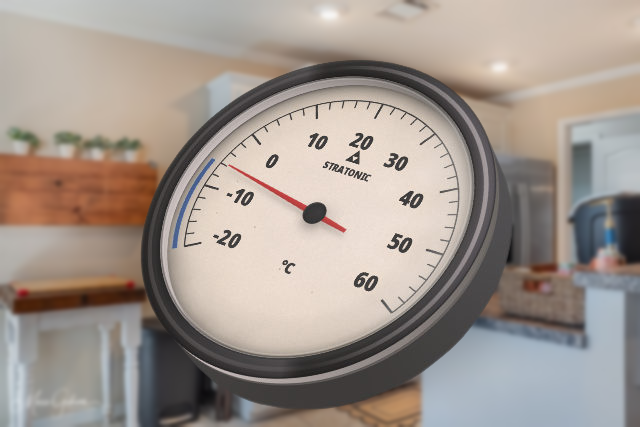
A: -6 °C
